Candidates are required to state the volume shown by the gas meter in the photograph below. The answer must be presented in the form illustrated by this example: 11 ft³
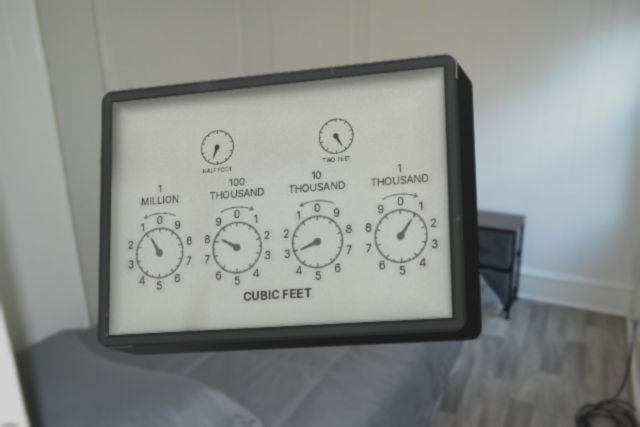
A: 83100 ft³
